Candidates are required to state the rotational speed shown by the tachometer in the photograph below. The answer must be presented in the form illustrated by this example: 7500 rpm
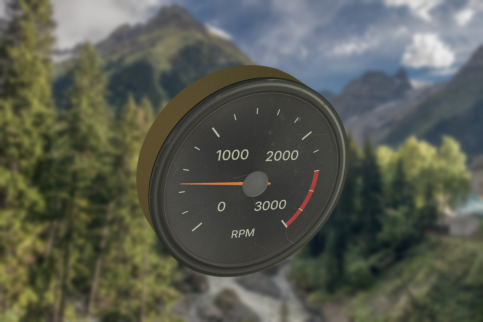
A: 500 rpm
